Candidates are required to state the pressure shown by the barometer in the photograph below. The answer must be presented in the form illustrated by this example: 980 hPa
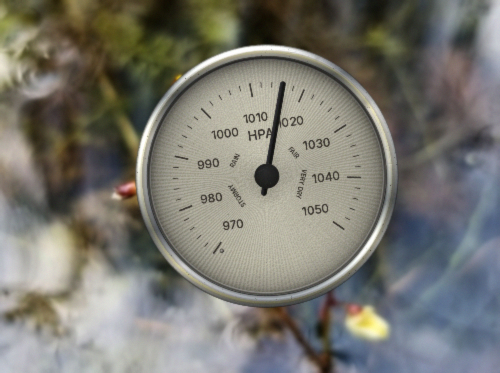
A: 1016 hPa
